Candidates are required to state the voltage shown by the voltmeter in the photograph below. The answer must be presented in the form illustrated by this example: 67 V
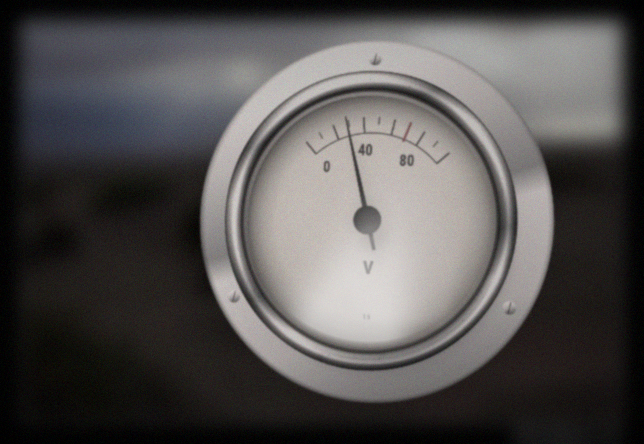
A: 30 V
